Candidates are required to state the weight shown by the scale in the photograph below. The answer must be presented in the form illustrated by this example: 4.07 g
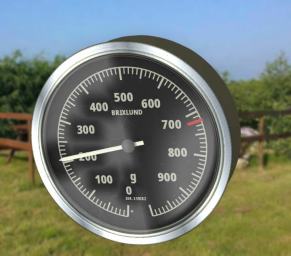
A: 210 g
